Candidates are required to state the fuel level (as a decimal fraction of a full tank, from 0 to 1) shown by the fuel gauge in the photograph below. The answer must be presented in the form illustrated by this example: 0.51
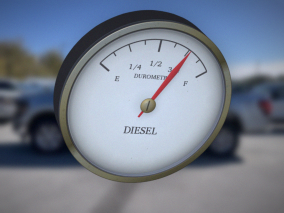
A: 0.75
